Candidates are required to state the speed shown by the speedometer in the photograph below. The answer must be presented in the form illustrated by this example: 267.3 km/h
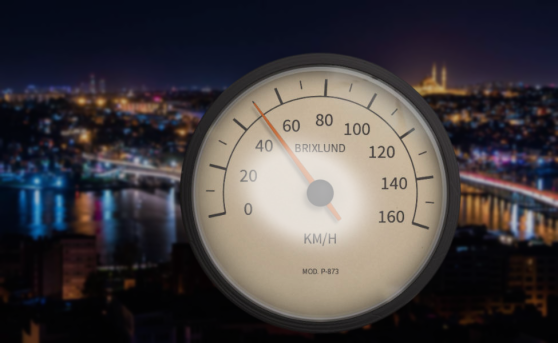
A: 50 km/h
